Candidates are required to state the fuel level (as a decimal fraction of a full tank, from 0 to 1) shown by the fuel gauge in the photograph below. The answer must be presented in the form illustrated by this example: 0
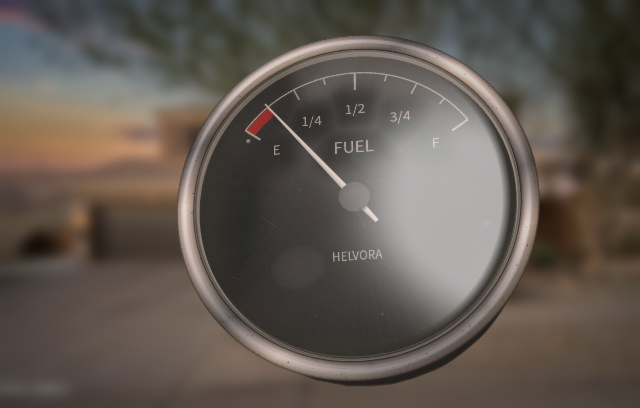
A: 0.125
